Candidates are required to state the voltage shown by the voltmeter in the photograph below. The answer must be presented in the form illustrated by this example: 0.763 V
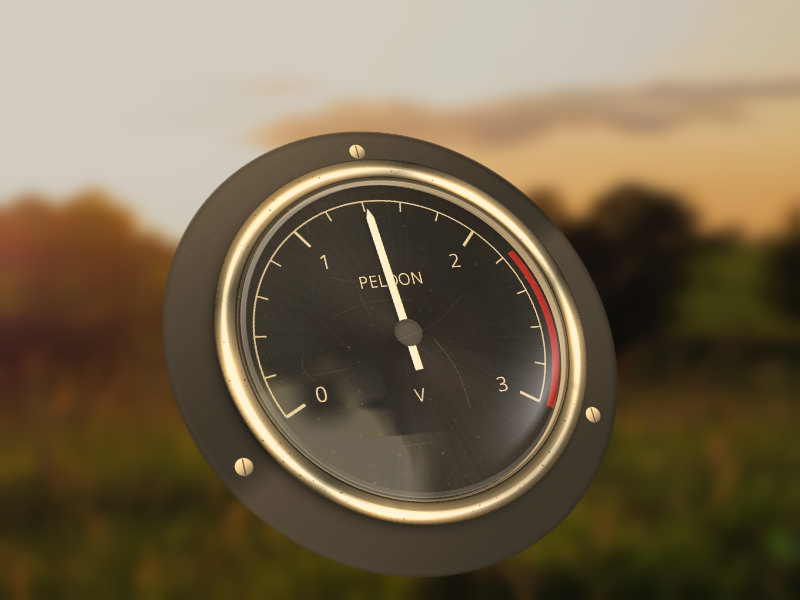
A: 1.4 V
